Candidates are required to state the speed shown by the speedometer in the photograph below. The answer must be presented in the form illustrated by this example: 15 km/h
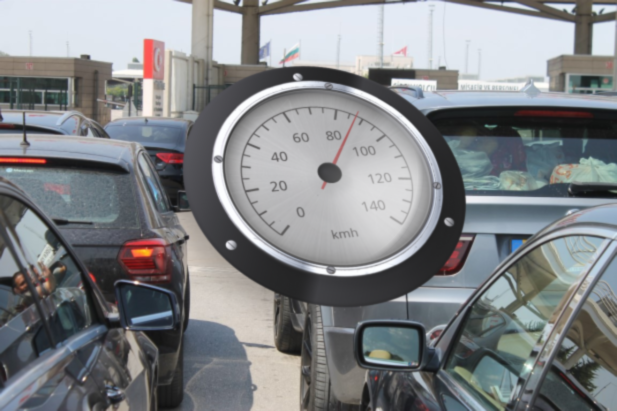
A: 87.5 km/h
